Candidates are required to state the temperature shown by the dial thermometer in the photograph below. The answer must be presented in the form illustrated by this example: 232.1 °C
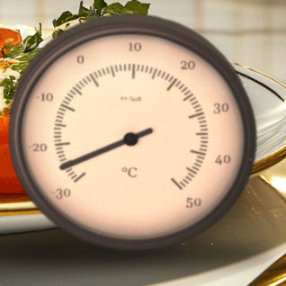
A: -25 °C
